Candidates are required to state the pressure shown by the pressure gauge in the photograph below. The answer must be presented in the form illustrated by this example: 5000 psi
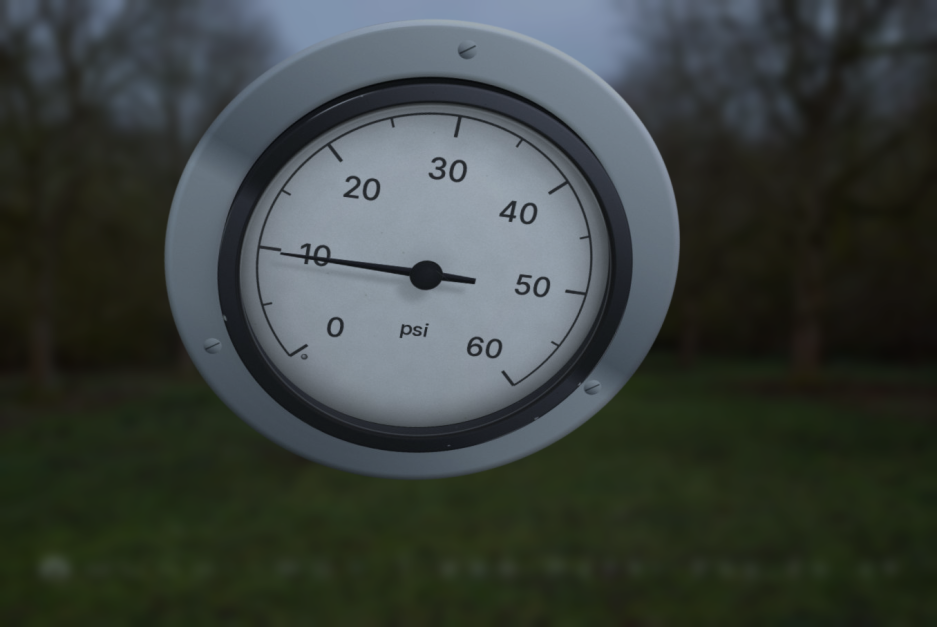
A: 10 psi
